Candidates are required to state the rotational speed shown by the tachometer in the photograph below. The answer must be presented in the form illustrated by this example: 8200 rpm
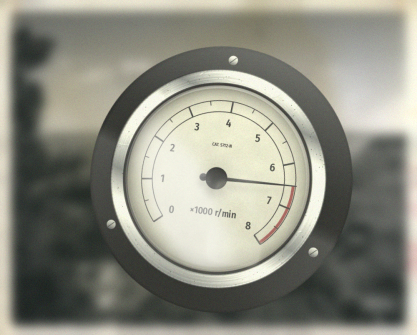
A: 6500 rpm
